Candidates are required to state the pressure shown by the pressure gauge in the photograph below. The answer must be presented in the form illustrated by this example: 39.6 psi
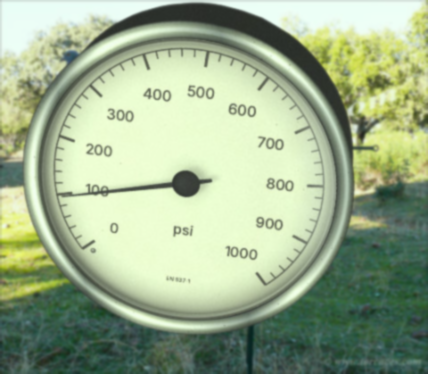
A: 100 psi
